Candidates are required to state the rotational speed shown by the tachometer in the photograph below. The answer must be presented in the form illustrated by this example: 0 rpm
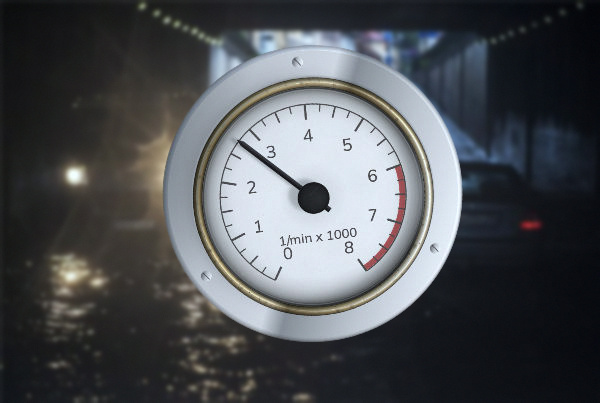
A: 2750 rpm
